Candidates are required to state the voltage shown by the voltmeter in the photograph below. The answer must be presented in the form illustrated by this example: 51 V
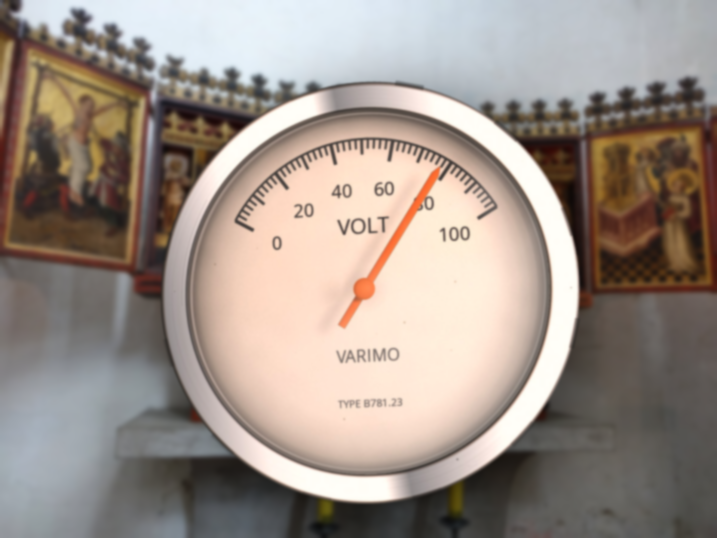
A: 78 V
